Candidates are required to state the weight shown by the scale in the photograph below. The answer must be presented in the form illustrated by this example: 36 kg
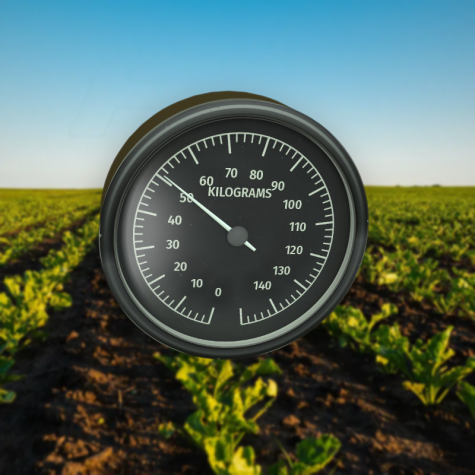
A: 51 kg
